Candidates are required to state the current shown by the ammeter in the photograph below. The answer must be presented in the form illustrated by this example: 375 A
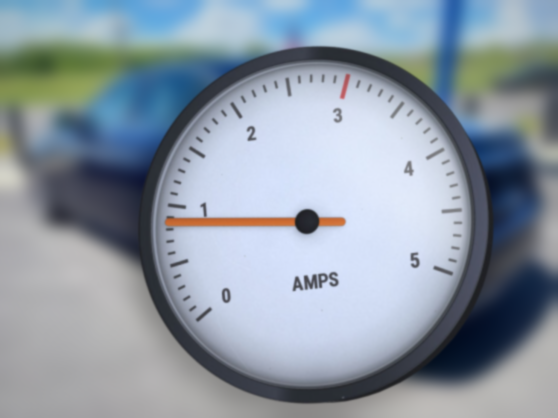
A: 0.85 A
